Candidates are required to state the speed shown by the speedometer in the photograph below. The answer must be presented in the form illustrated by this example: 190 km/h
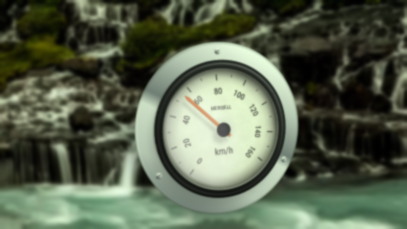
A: 55 km/h
